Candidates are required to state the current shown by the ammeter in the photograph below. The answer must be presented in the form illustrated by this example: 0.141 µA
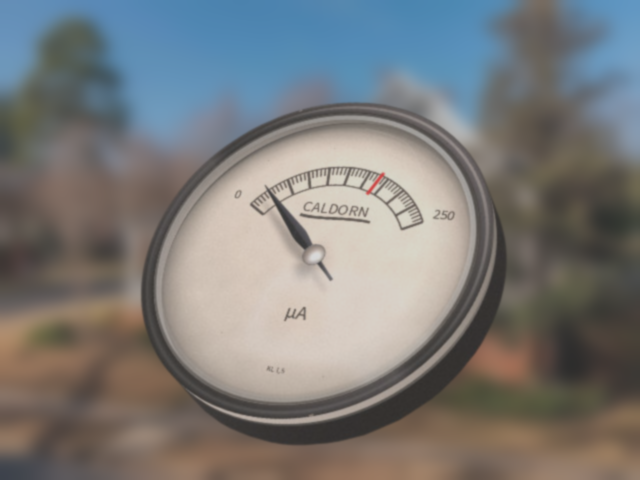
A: 25 µA
